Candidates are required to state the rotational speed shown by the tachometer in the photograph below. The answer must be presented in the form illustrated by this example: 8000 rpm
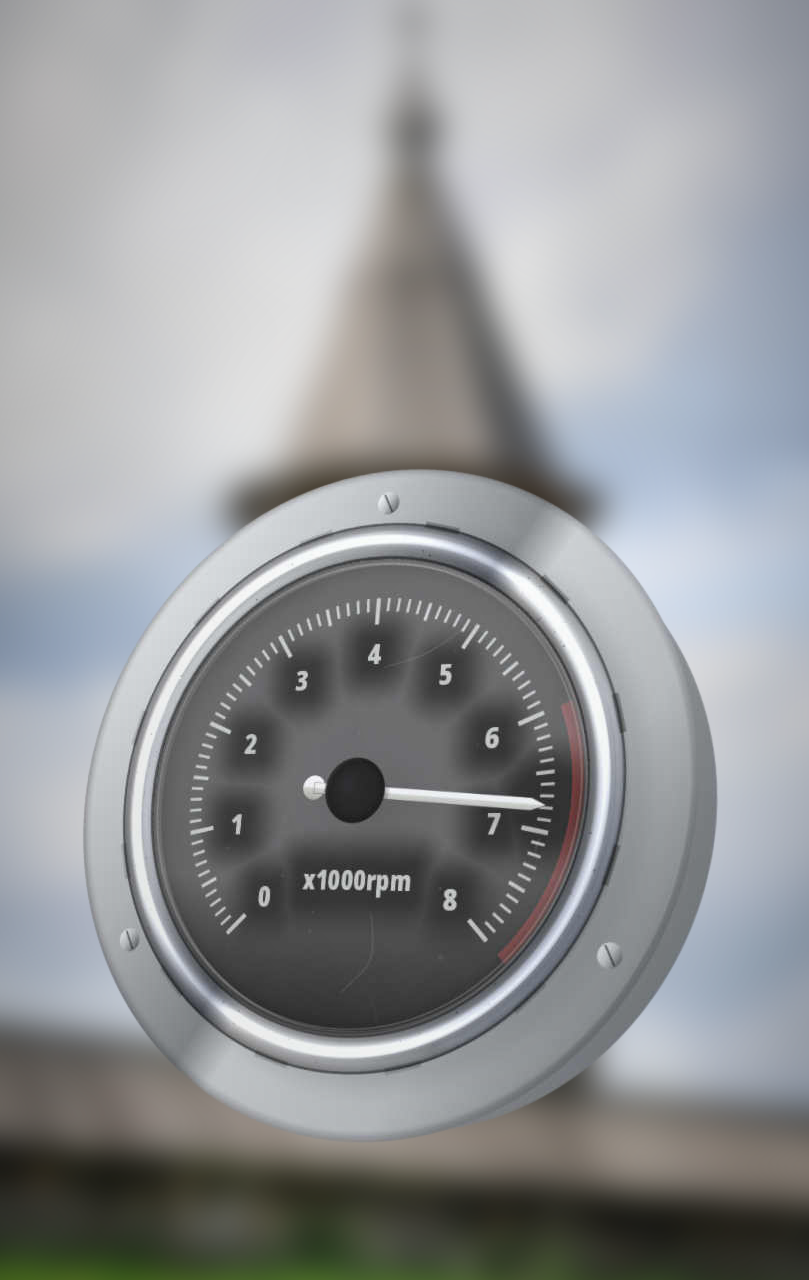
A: 6800 rpm
